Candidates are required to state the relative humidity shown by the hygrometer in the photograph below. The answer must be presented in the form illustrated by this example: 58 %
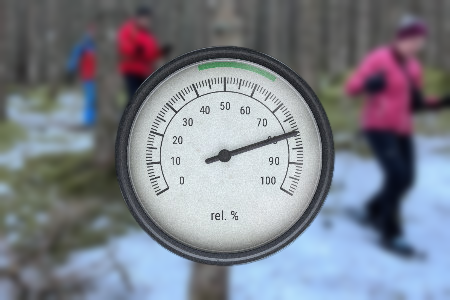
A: 80 %
